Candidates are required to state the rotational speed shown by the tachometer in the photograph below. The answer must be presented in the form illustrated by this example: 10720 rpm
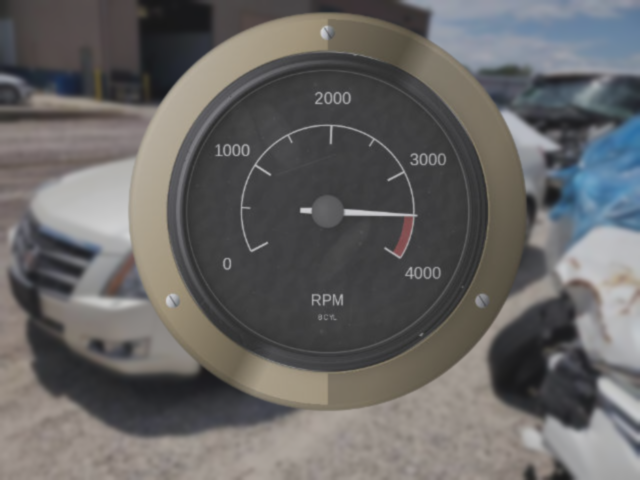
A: 3500 rpm
